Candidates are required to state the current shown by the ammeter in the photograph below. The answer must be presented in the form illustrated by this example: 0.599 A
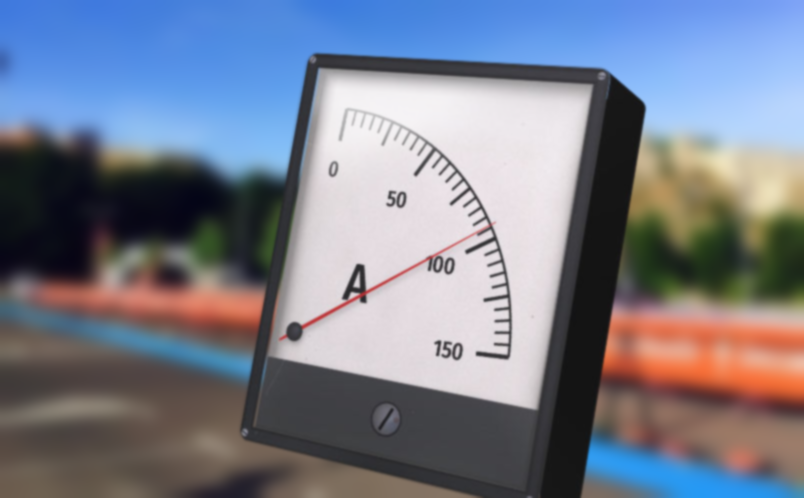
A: 95 A
